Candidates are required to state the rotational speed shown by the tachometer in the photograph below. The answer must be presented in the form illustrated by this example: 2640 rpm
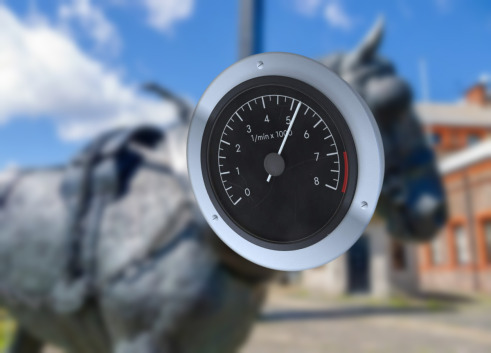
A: 5250 rpm
